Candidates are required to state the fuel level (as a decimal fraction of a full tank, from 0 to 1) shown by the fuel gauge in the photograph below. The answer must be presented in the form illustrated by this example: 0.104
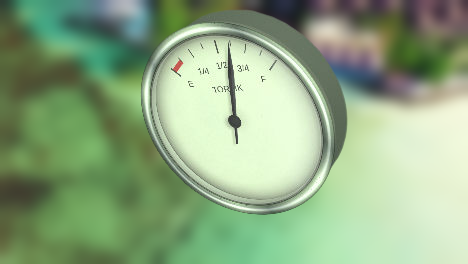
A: 0.625
